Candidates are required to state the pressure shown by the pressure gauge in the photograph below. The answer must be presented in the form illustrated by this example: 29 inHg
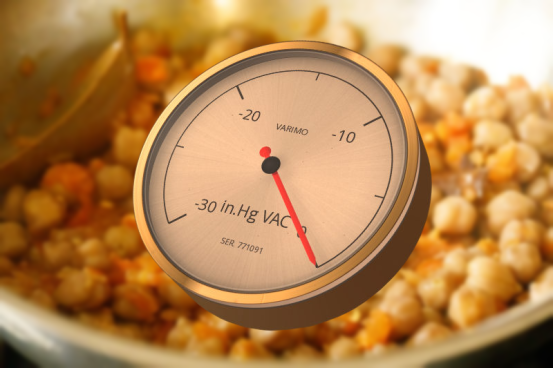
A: 0 inHg
